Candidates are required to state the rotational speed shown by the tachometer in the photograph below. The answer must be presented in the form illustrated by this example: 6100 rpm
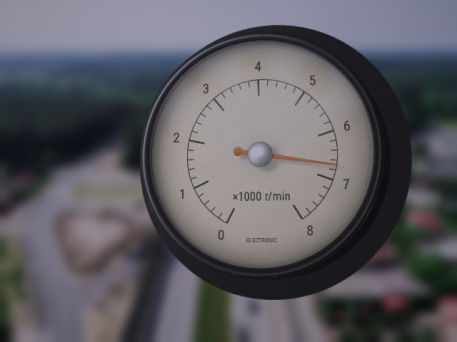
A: 6700 rpm
